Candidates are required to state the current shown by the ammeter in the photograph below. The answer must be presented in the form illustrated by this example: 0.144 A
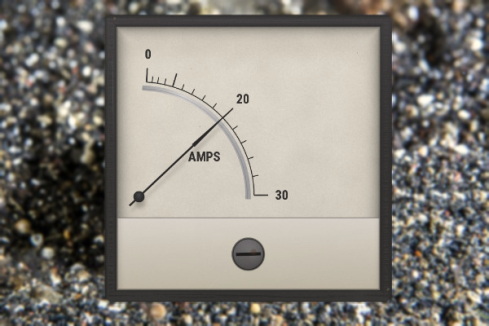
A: 20 A
